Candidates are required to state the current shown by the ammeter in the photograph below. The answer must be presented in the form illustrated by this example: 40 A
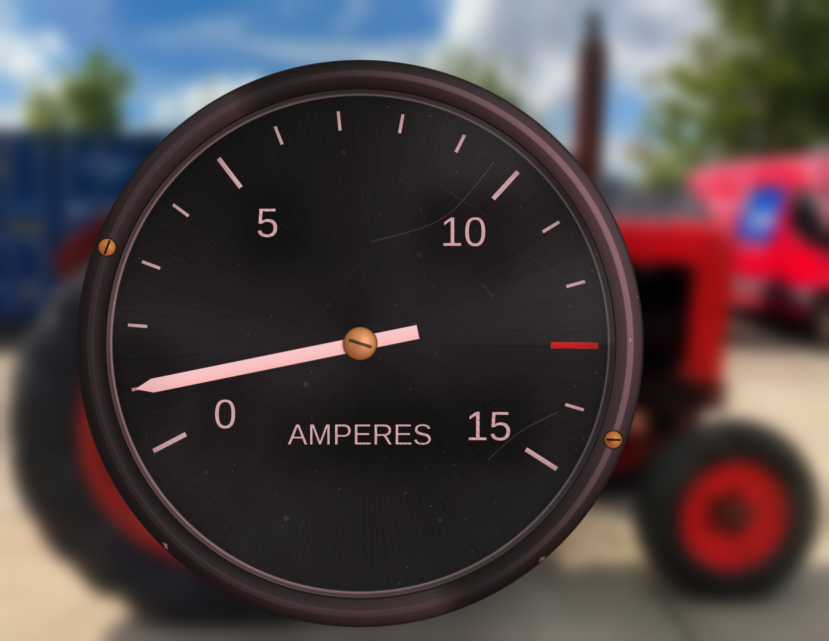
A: 1 A
